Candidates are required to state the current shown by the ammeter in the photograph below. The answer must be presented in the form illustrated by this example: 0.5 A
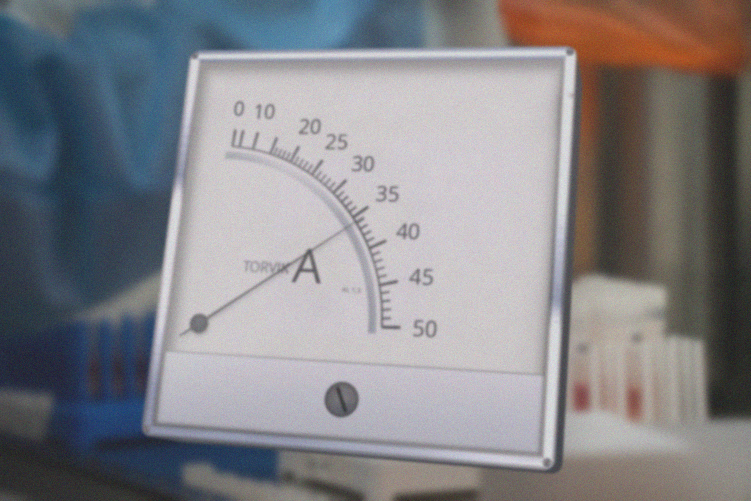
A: 36 A
